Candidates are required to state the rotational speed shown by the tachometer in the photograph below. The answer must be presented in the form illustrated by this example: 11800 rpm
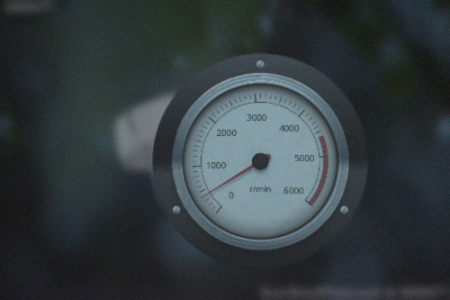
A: 400 rpm
